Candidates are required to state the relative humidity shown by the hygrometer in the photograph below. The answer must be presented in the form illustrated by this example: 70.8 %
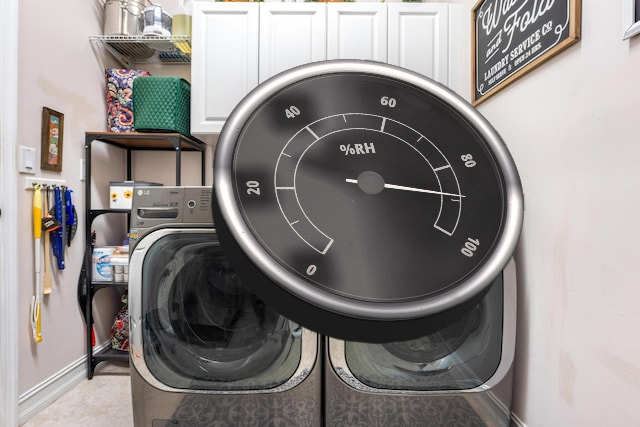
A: 90 %
